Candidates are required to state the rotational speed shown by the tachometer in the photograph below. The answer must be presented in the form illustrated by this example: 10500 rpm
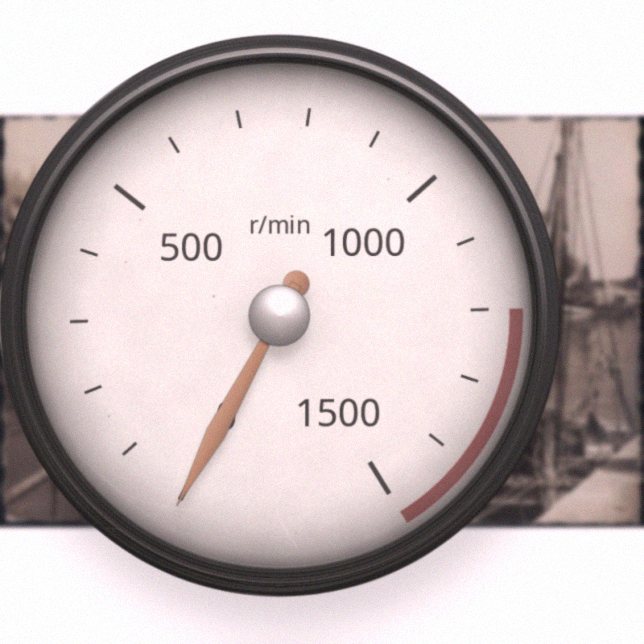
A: 0 rpm
